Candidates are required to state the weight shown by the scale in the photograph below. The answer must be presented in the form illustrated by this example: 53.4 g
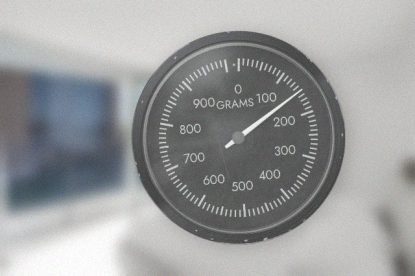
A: 150 g
